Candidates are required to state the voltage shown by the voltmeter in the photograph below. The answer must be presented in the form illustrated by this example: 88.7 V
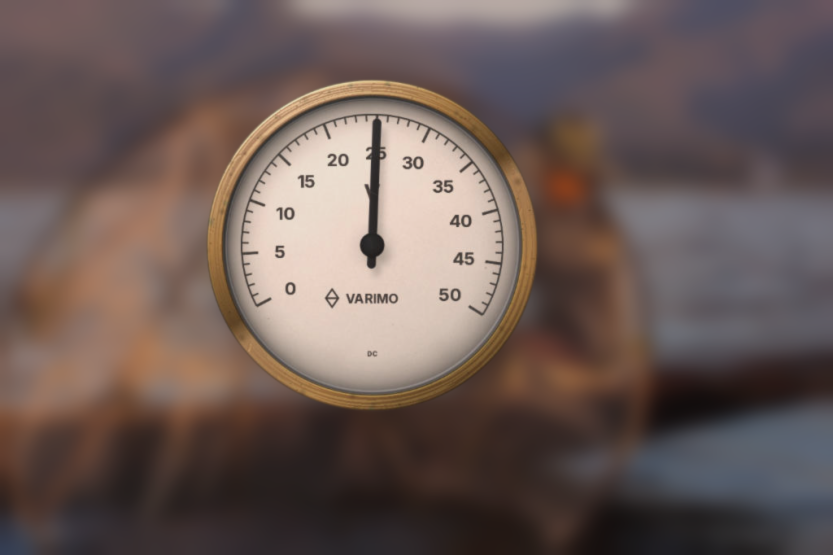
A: 25 V
